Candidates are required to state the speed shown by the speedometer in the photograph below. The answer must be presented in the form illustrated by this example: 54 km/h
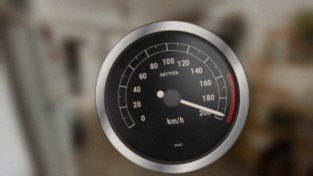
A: 195 km/h
